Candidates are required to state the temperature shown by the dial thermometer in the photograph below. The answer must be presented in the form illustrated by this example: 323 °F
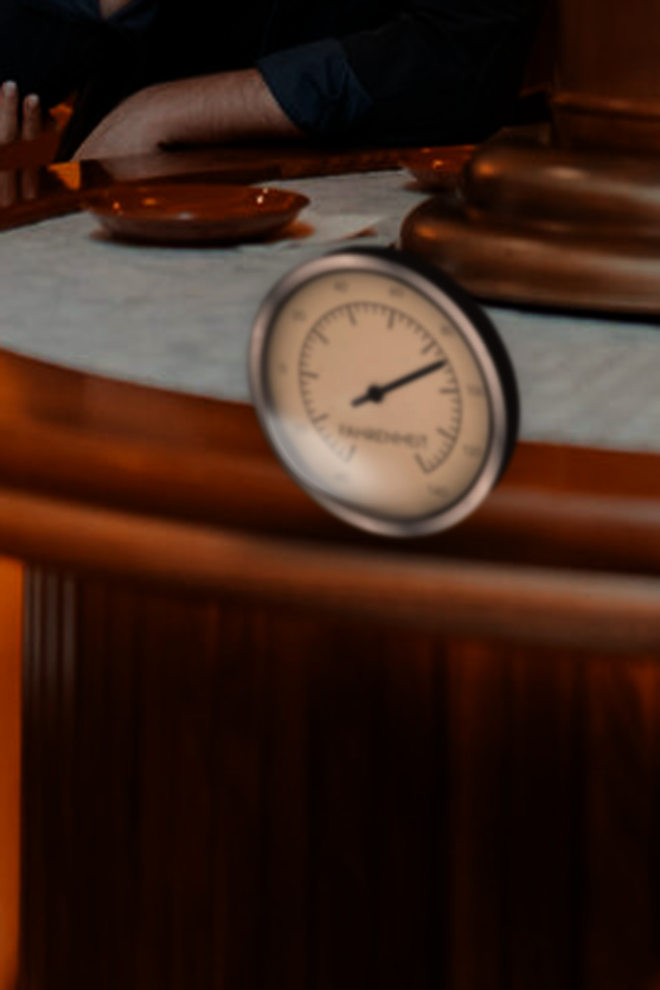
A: 88 °F
